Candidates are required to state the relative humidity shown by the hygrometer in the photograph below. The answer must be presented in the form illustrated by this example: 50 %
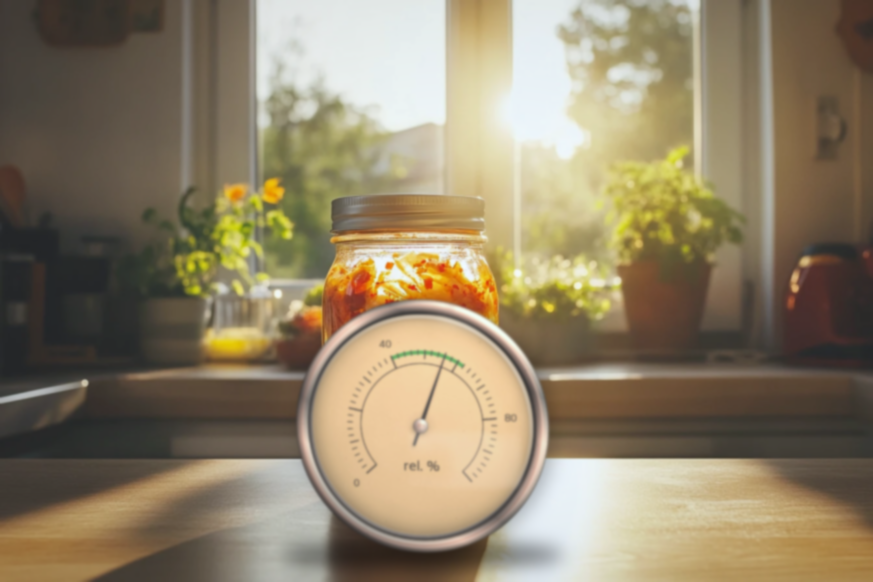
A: 56 %
